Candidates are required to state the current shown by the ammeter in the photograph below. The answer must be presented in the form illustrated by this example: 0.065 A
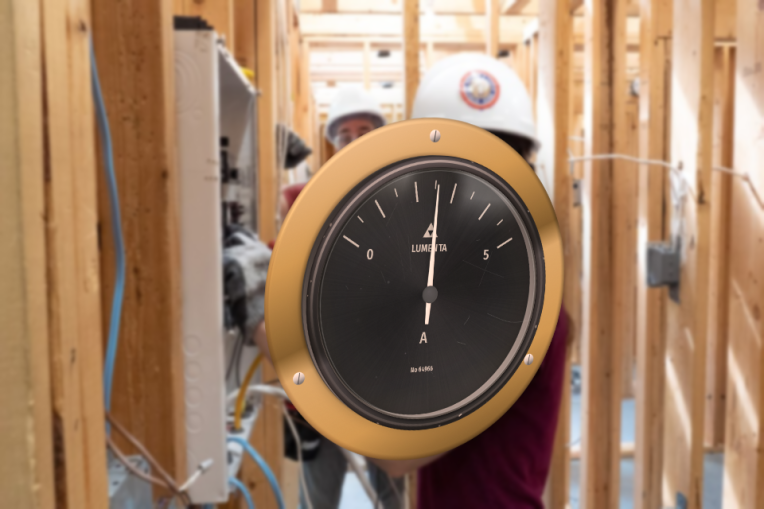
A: 2.5 A
